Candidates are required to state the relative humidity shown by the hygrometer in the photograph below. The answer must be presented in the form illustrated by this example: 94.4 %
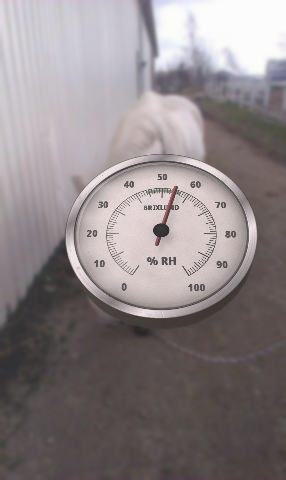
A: 55 %
